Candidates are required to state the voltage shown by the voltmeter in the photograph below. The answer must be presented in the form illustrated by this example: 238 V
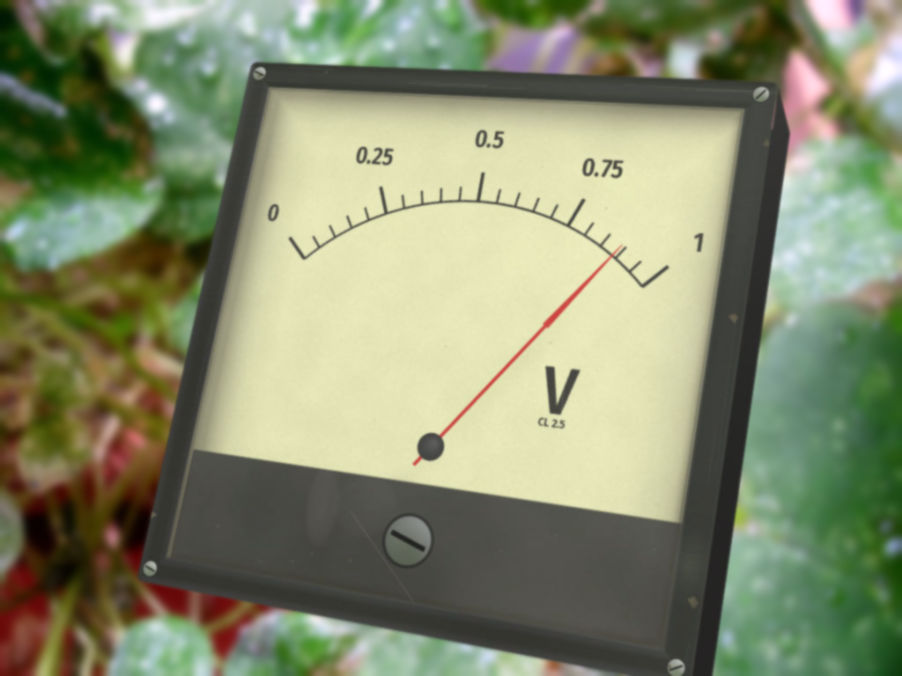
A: 0.9 V
